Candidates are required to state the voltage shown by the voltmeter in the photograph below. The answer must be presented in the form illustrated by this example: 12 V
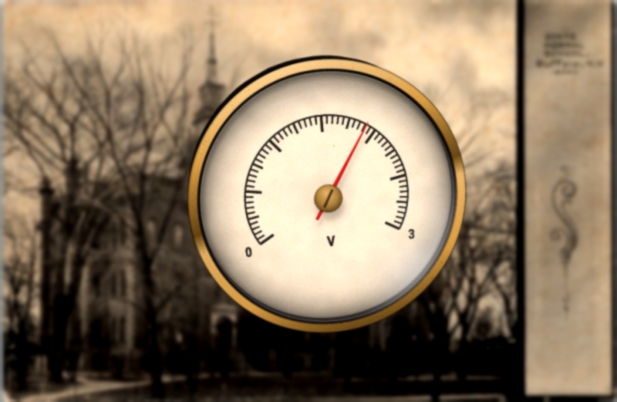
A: 1.9 V
